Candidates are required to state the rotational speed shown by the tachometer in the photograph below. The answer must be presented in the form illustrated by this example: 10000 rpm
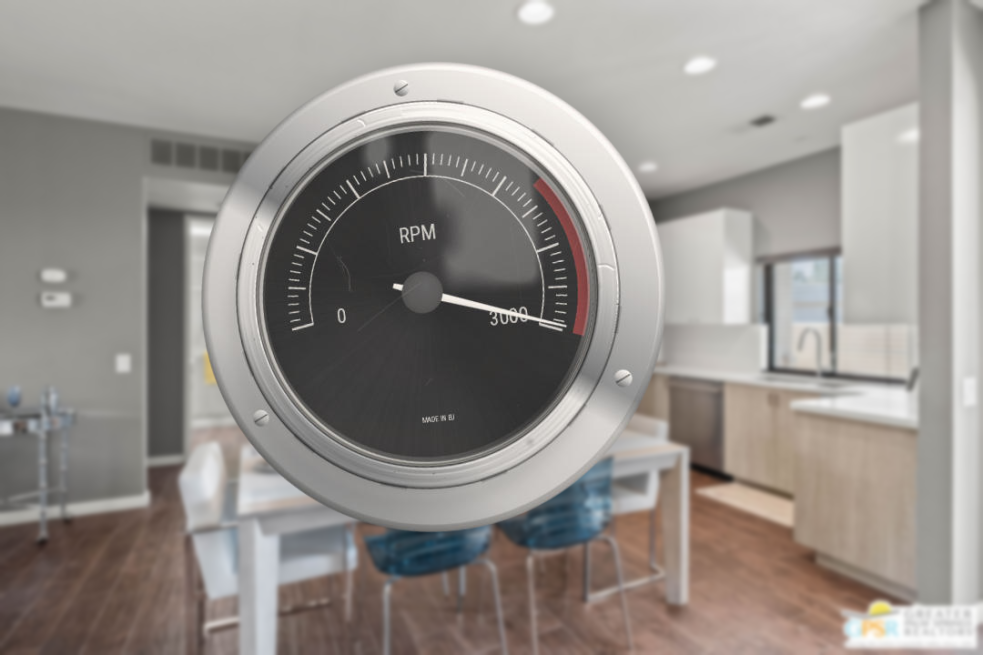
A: 2975 rpm
